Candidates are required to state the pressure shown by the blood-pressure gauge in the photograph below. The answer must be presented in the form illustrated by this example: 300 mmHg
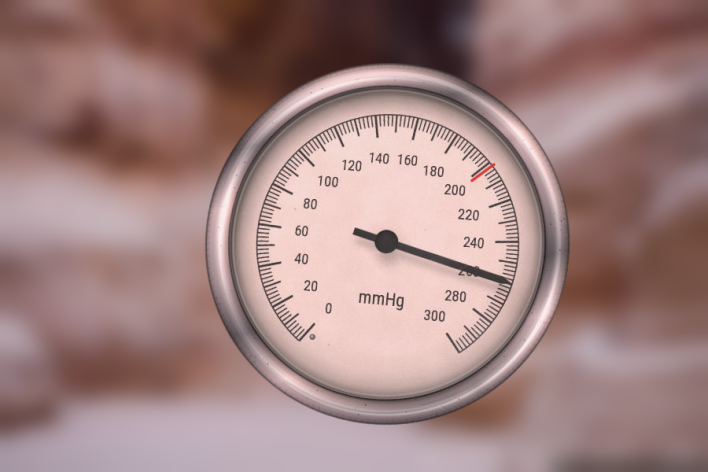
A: 260 mmHg
